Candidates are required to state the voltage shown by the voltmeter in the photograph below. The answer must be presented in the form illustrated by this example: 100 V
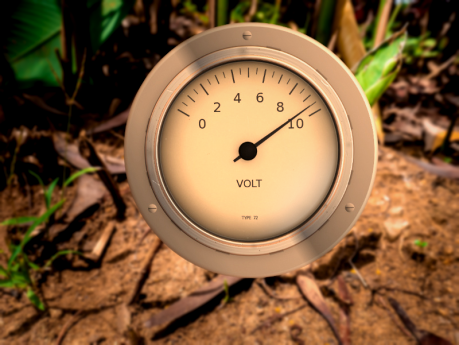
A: 9.5 V
